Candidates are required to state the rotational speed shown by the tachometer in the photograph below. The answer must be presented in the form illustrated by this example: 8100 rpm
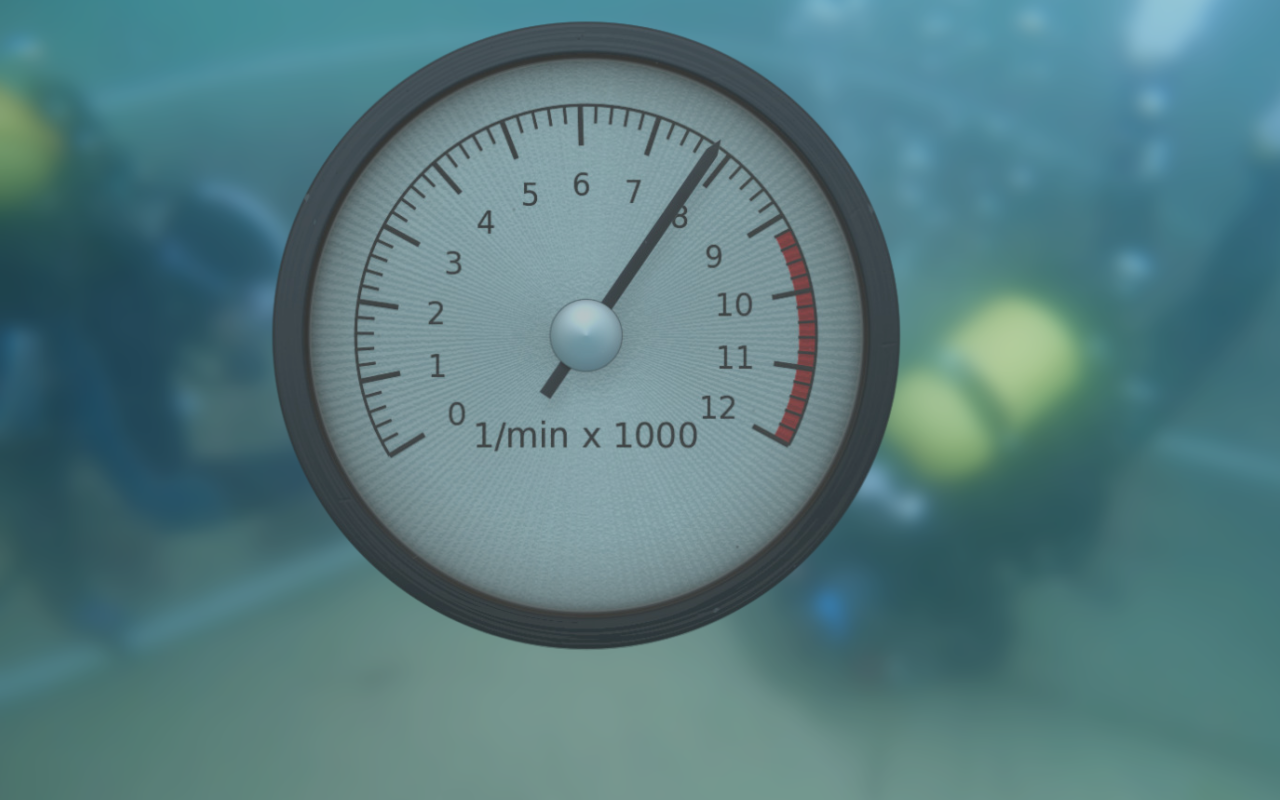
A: 7800 rpm
